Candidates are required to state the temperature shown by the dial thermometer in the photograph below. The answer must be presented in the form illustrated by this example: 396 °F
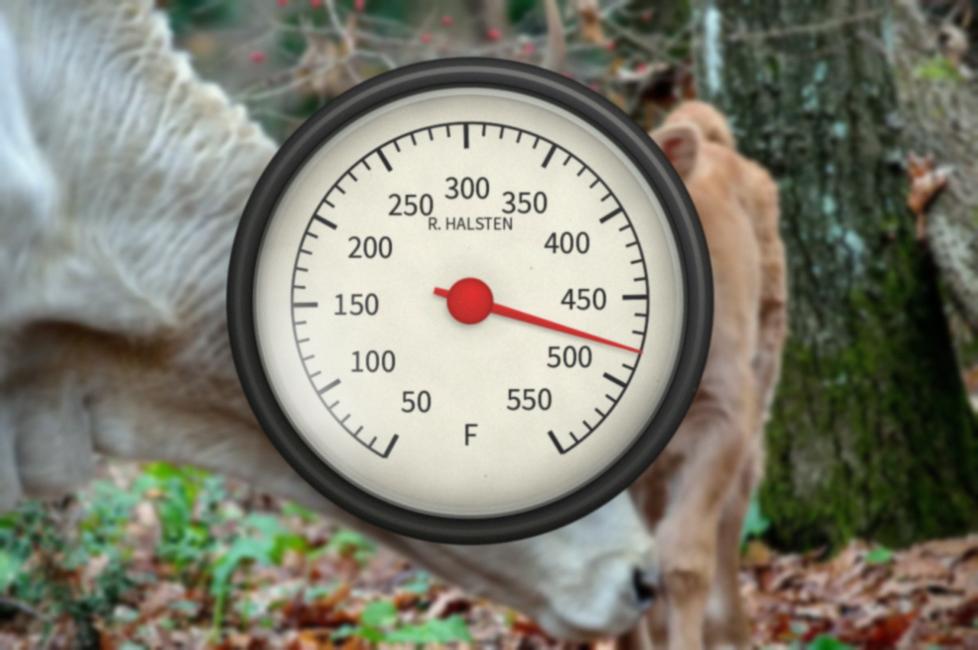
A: 480 °F
